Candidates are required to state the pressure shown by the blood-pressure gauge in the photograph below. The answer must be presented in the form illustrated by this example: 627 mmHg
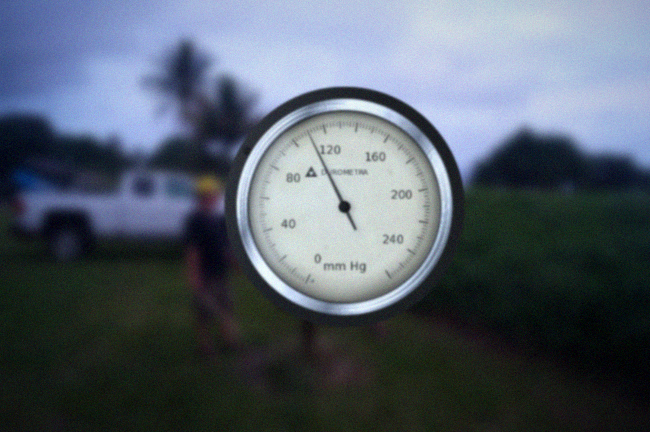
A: 110 mmHg
